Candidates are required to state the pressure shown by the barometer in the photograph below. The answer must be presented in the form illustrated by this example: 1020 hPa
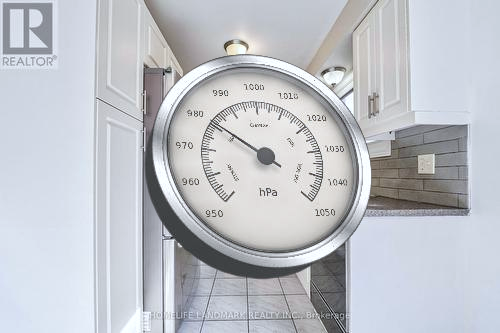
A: 980 hPa
